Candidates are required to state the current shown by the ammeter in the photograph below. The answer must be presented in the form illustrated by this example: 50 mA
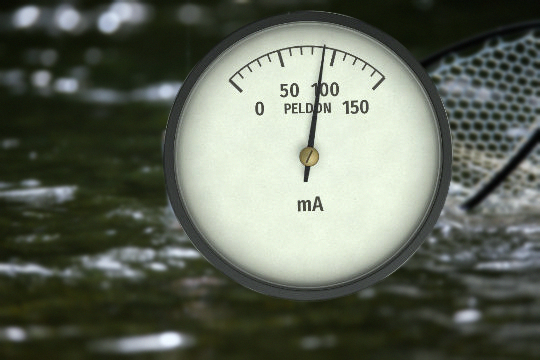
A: 90 mA
